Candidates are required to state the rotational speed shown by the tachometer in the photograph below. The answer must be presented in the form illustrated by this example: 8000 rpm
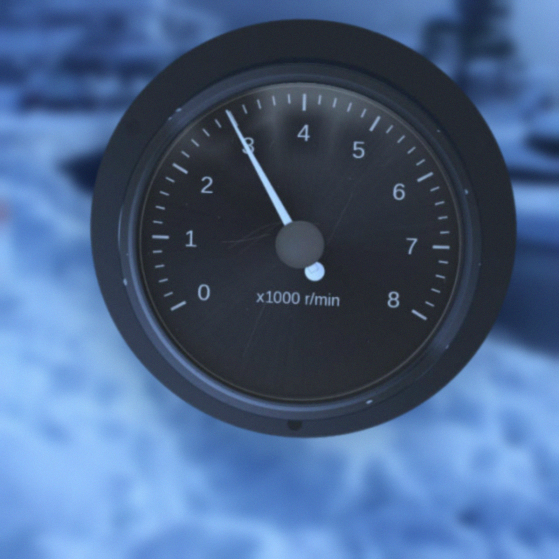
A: 3000 rpm
